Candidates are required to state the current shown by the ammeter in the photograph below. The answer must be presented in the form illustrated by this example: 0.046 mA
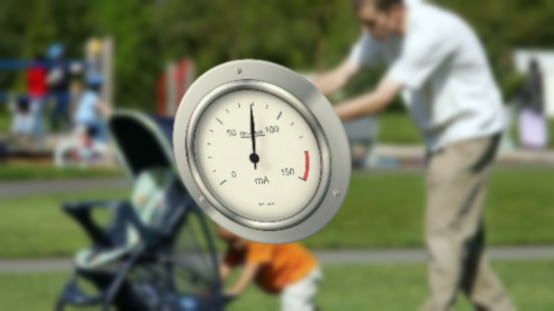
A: 80 mA
